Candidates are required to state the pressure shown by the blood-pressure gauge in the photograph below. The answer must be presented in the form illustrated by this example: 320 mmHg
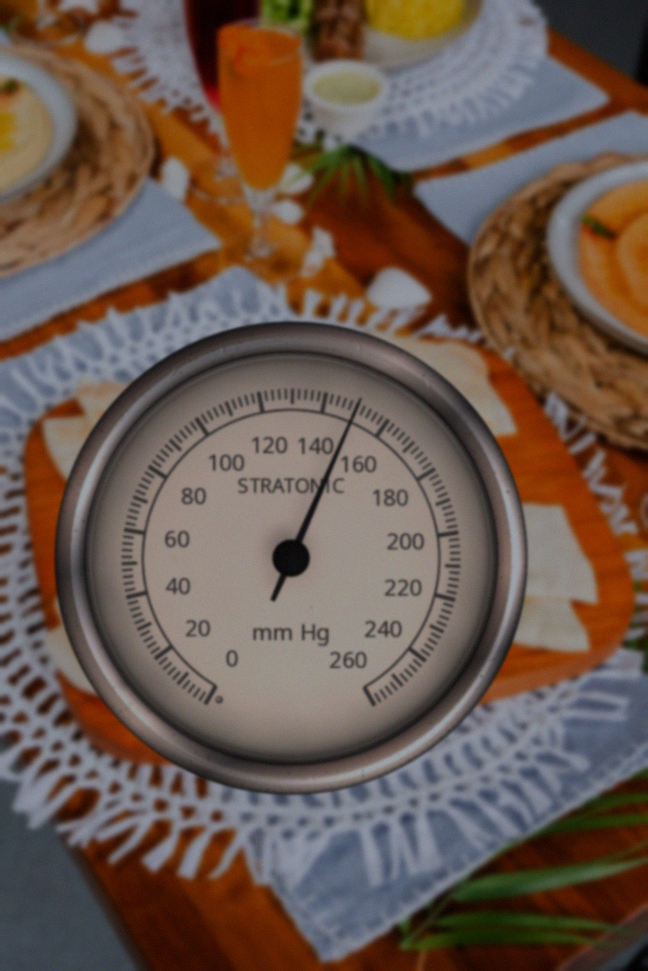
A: 150 mmHg
